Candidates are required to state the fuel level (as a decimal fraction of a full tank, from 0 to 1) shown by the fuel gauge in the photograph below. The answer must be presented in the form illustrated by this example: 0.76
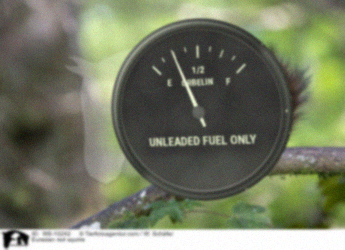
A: 0.25
